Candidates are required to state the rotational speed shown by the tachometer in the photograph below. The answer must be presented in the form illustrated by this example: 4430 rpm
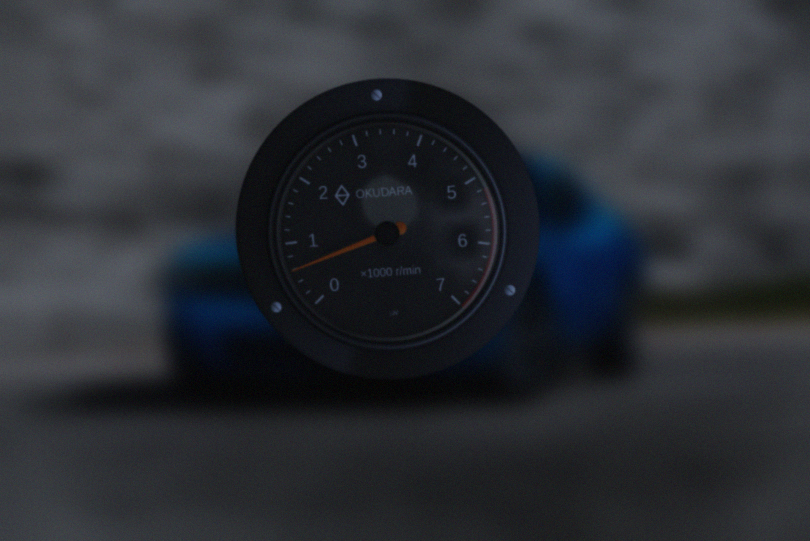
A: 600 rpm
